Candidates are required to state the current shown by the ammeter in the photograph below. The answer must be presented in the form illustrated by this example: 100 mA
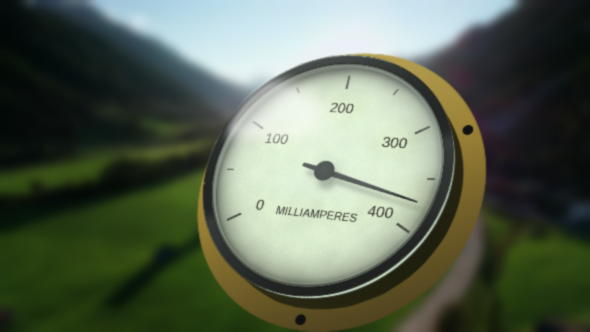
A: 375 mA
